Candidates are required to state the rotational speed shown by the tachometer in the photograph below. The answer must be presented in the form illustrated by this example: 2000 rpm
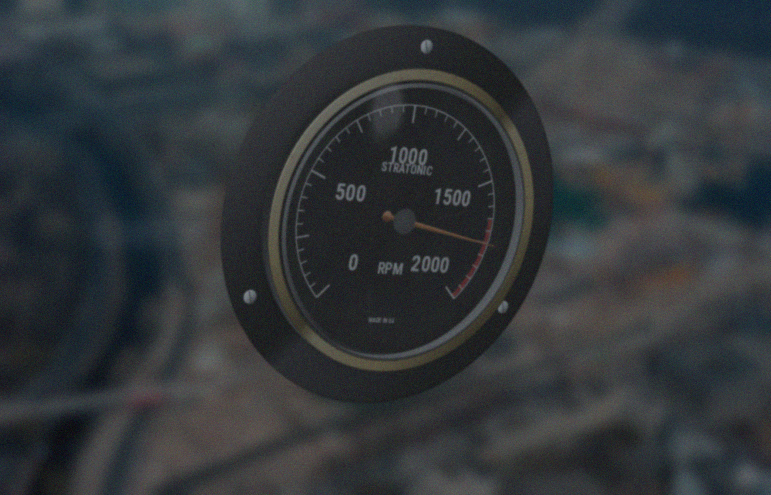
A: 1750 rpm
